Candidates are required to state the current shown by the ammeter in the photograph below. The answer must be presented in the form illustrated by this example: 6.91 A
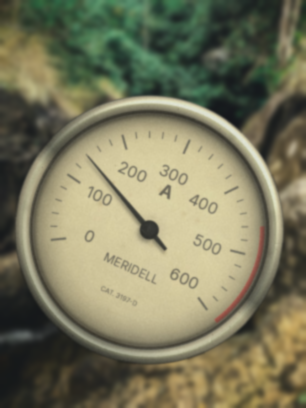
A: 140 A
